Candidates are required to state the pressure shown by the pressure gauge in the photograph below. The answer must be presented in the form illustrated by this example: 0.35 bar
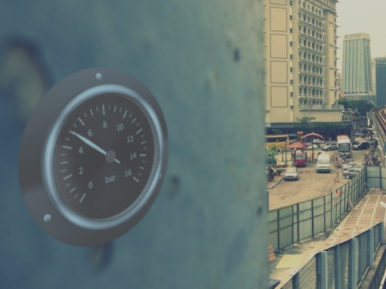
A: 5 bar
